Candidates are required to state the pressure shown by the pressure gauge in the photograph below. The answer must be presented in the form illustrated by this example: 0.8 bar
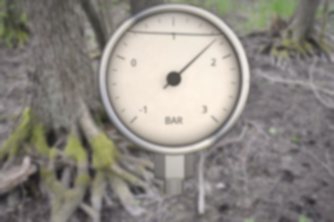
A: 1.7 bar
